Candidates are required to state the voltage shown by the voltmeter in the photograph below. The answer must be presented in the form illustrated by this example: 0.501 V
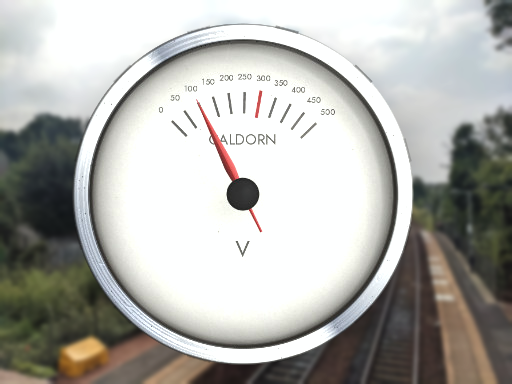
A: 100 V
